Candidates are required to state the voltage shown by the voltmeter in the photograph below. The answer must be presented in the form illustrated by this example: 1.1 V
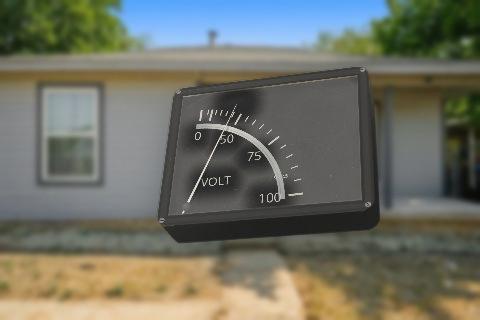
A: 45 V
